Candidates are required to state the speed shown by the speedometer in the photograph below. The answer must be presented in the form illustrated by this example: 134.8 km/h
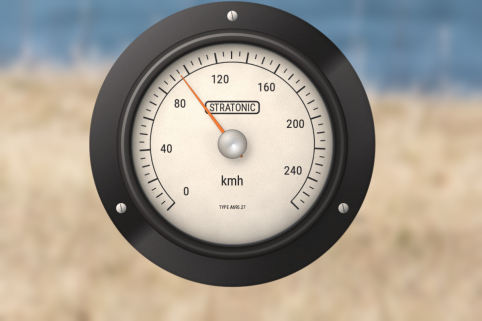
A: 95 km/h
